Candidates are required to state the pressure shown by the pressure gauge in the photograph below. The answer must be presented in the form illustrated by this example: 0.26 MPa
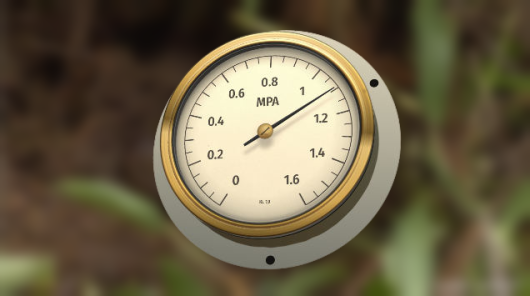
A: 1.1 MPa
